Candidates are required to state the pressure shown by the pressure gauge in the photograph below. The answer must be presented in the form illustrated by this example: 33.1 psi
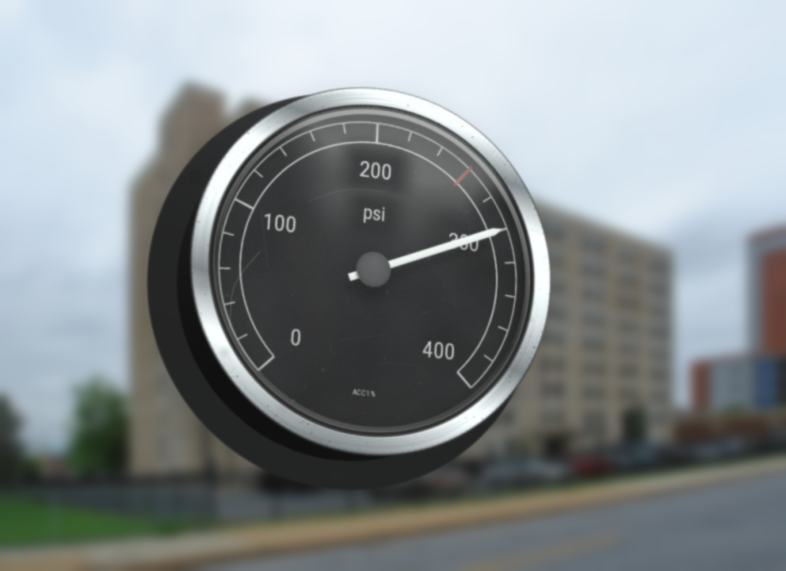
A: 300 psi
